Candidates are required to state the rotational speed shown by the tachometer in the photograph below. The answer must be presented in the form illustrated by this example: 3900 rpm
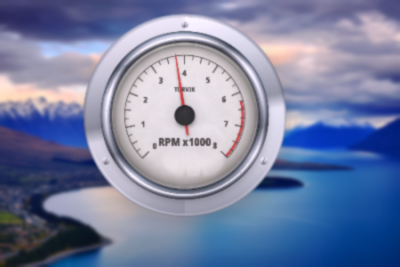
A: 3750 rpm
